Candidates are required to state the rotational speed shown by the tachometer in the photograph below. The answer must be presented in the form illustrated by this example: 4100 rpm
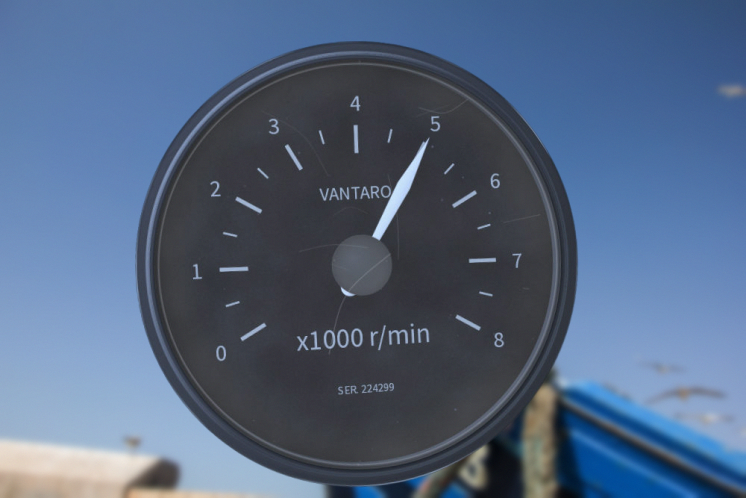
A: 5000 rpm
